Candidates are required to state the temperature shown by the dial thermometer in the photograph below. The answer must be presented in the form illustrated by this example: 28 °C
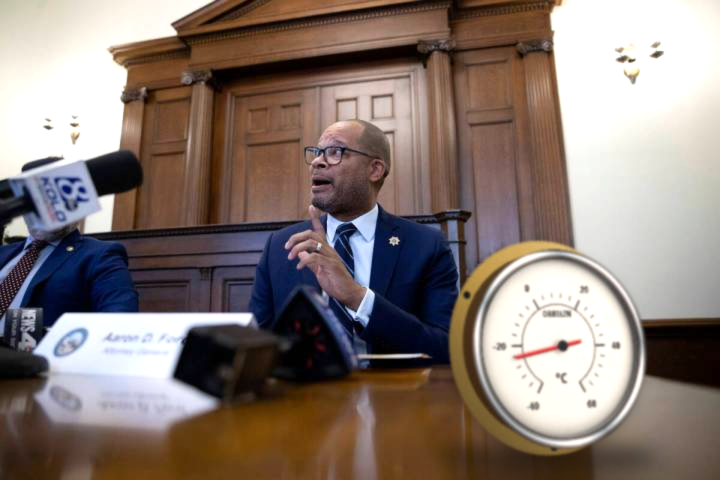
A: -24 °C
